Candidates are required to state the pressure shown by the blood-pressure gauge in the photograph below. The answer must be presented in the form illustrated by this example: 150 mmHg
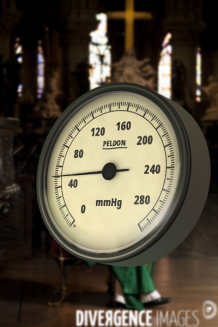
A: 50 mmHg
